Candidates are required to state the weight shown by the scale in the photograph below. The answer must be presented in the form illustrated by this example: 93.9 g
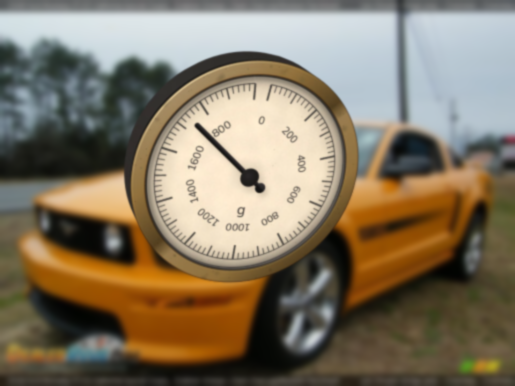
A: 1740 g
